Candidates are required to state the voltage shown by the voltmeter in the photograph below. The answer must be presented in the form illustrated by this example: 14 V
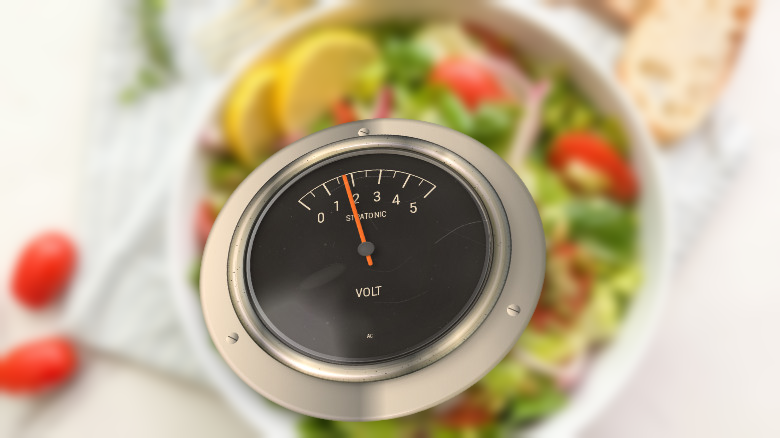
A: 1.75 V
